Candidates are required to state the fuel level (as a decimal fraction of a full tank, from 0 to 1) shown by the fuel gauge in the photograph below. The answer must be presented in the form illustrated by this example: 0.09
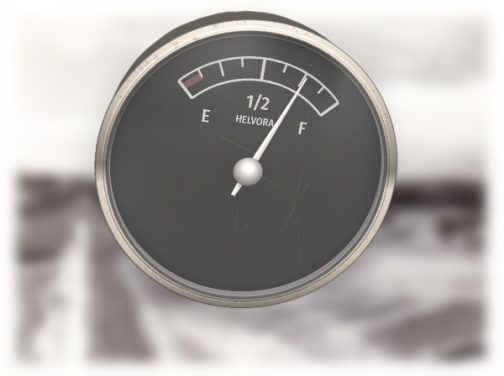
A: 0.75
